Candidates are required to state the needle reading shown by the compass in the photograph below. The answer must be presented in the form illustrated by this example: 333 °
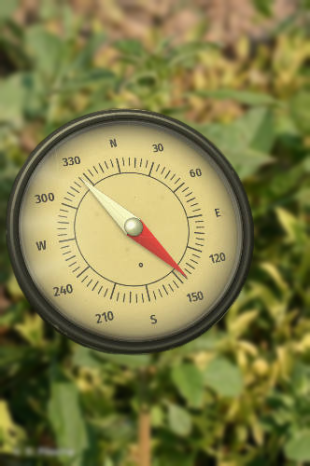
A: 145 °
